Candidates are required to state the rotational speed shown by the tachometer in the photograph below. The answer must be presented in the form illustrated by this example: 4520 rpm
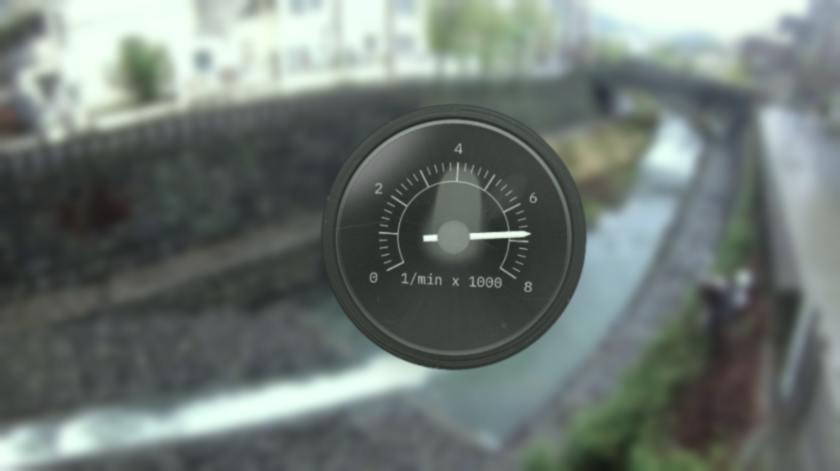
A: 6800 rpm
